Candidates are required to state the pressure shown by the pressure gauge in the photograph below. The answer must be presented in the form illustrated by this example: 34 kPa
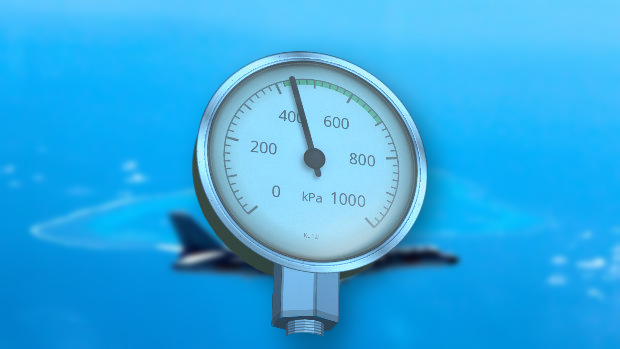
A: 440 kPa
